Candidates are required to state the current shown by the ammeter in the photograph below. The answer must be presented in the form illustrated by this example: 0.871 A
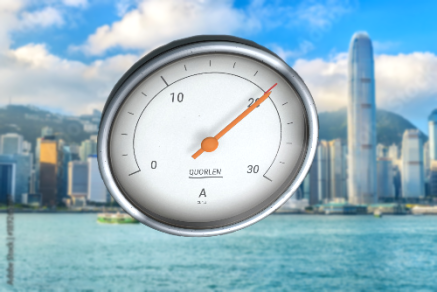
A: 20 A
